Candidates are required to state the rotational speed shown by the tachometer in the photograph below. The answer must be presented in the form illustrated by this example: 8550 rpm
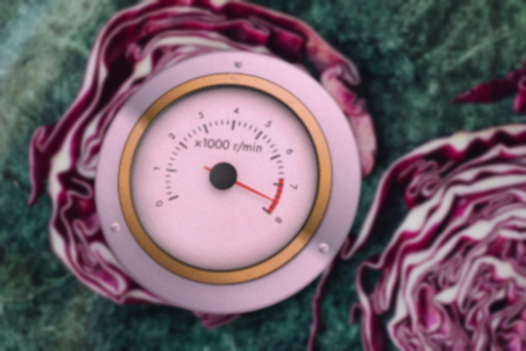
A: 7600 rpm
